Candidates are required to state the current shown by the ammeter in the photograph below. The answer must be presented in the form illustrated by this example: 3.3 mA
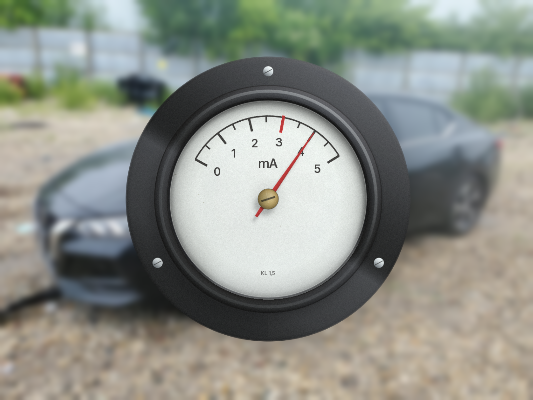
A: 4 mA
